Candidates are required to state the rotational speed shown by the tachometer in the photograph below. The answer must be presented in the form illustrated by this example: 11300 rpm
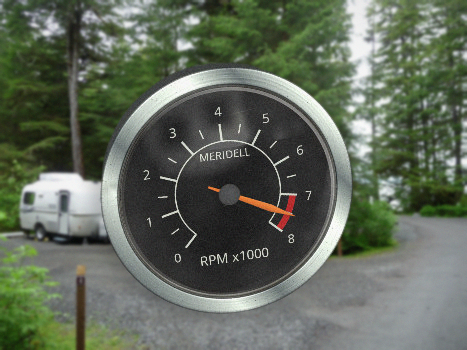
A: 7500 rpm
